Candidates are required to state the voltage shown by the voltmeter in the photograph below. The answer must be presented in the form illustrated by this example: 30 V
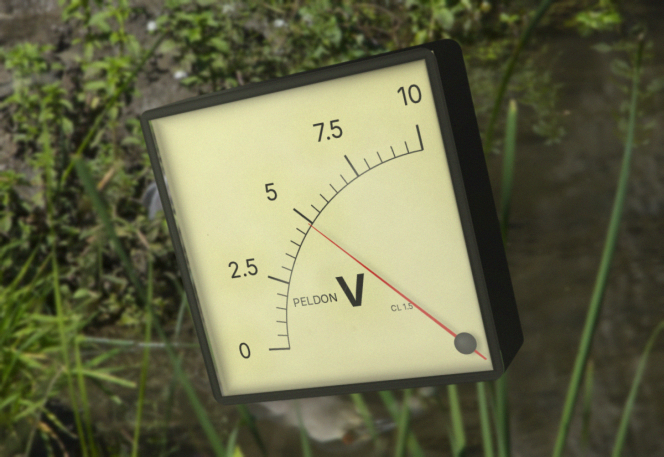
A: 5 V
